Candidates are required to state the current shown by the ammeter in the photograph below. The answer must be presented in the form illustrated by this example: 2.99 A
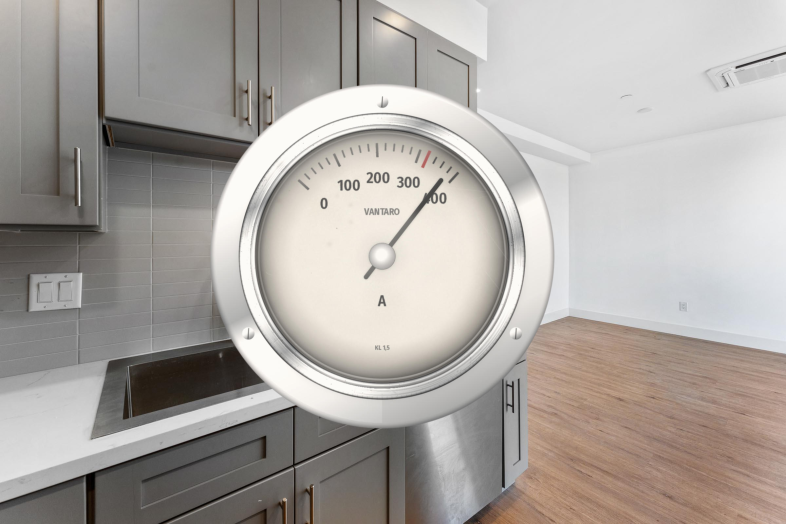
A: 380 A
